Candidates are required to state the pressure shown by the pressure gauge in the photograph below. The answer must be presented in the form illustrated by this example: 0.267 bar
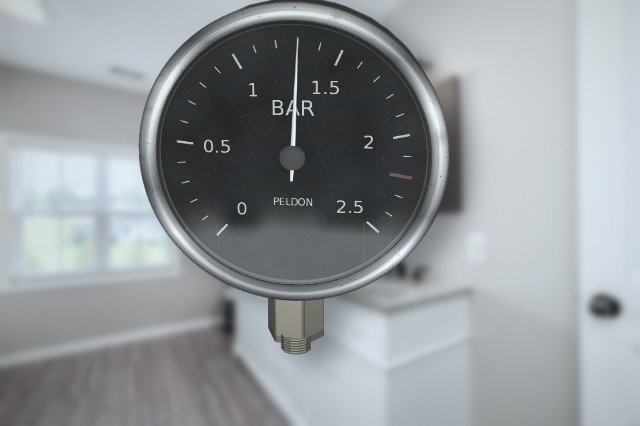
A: 1.3 bar
